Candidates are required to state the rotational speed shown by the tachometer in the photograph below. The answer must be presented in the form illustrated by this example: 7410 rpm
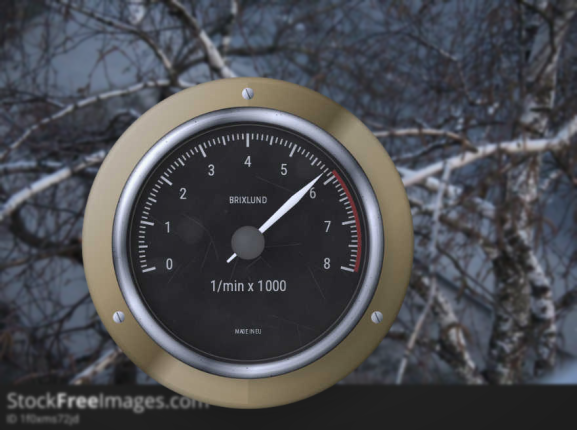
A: 5800 rpm
